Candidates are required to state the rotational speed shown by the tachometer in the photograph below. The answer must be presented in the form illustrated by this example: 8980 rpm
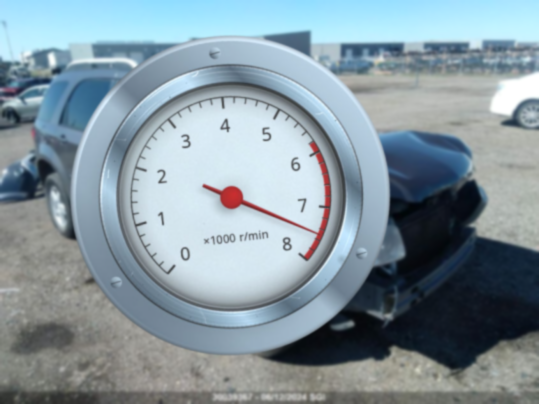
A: 7500 rpm
